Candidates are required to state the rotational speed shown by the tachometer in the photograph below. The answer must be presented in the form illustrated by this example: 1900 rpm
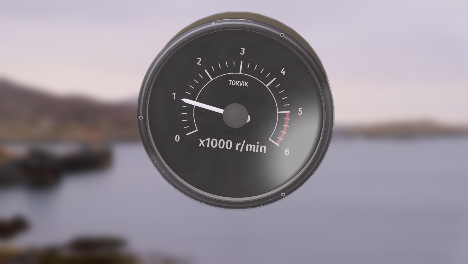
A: 1000 rpm
